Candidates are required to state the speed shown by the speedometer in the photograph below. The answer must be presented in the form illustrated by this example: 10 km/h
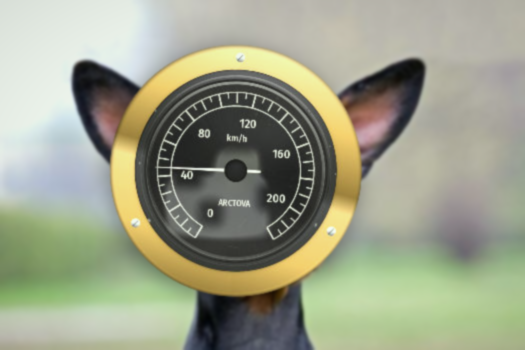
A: 45 km/h
